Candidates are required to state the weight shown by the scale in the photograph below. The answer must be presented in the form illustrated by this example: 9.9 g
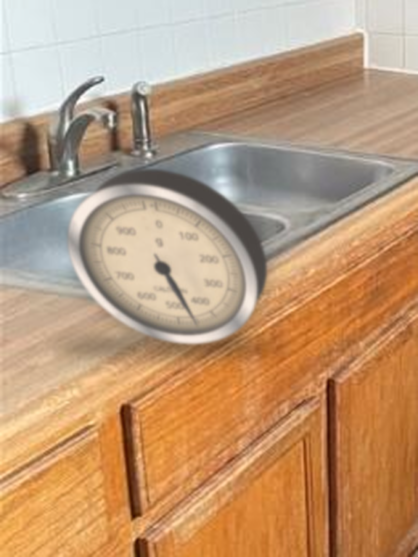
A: 450 g
